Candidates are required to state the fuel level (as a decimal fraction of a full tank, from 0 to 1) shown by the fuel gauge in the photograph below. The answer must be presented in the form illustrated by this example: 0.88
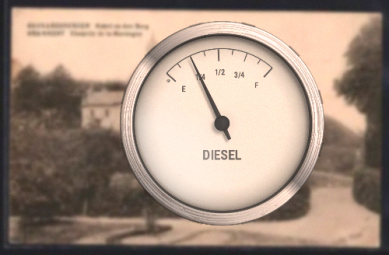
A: 0.25
